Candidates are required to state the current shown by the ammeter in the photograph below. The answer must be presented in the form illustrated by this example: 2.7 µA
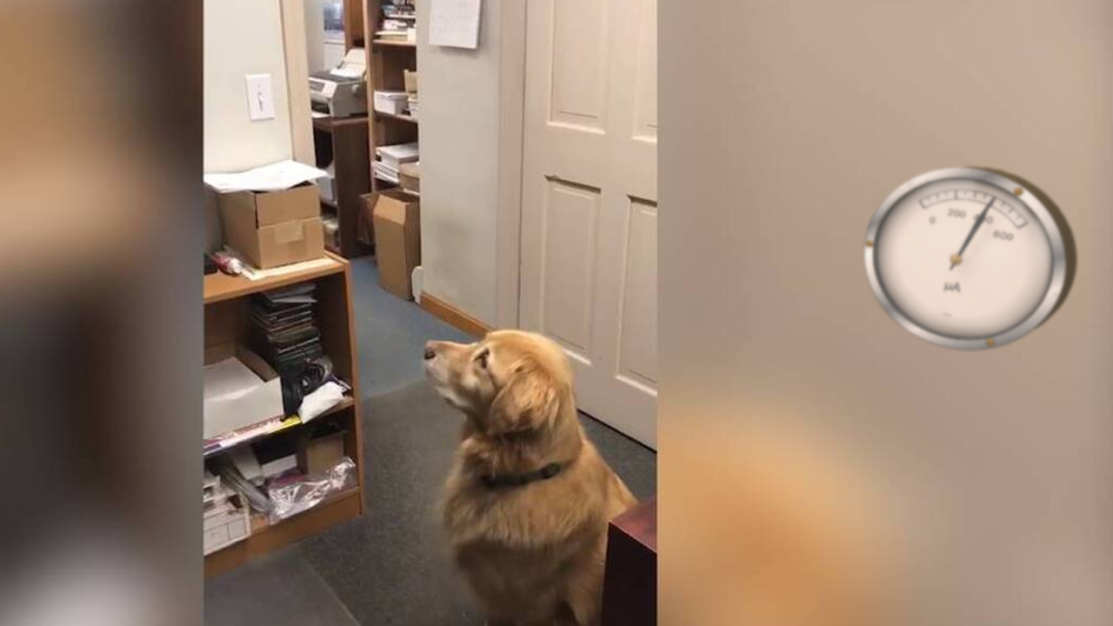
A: 400 µA
